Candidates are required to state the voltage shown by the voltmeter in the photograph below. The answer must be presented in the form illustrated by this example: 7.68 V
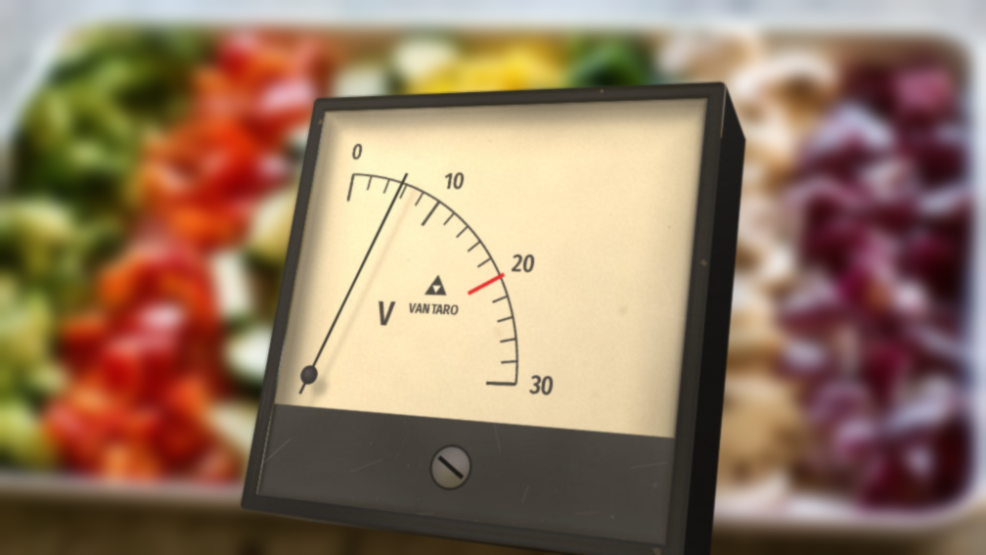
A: 6 V
